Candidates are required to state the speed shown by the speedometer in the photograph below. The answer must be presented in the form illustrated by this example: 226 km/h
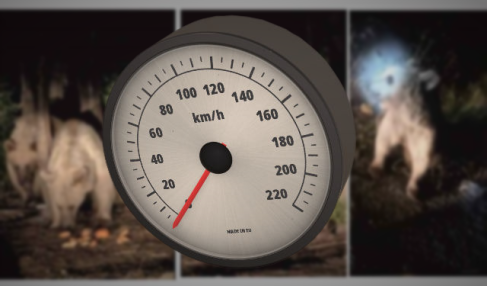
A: 0 km/h
